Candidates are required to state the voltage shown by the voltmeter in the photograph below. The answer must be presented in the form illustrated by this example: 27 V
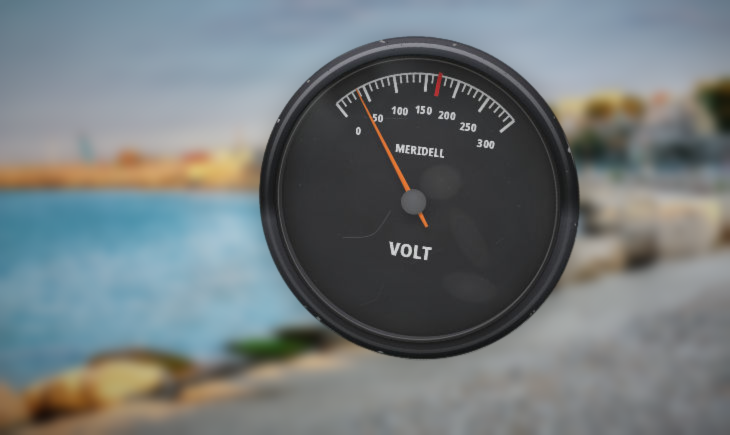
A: 40 V
